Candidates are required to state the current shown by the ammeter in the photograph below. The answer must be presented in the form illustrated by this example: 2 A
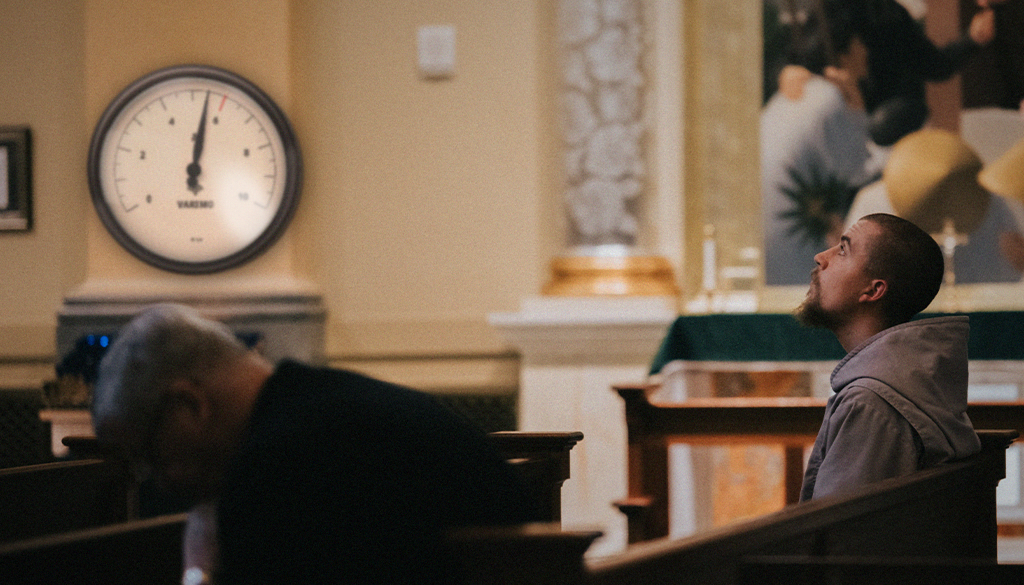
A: 5.5 A
